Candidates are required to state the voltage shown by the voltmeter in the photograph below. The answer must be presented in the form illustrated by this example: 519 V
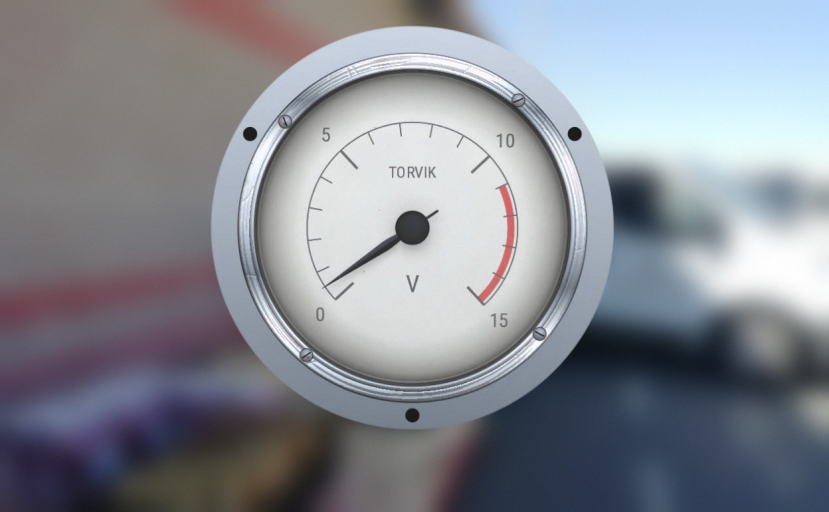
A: 0.5 V
